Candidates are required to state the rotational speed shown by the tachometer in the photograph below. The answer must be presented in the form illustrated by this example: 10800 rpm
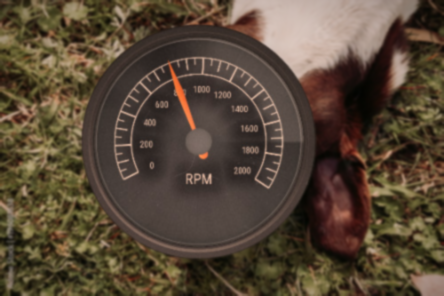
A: 800 rpm
